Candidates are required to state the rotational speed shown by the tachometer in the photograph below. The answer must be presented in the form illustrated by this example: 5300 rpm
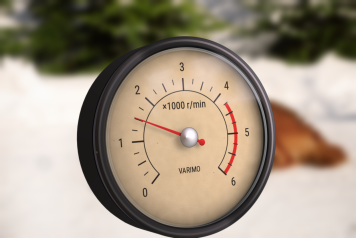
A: 1500 rpm
